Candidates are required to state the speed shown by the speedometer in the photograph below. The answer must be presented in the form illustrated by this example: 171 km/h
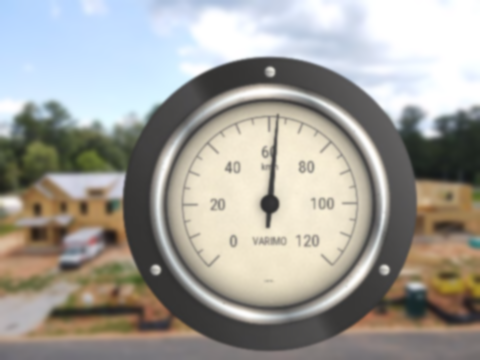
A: 62.5 km/h
